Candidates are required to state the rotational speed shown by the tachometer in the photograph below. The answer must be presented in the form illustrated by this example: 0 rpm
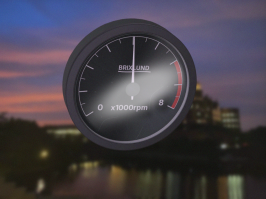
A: 4000 rpm
